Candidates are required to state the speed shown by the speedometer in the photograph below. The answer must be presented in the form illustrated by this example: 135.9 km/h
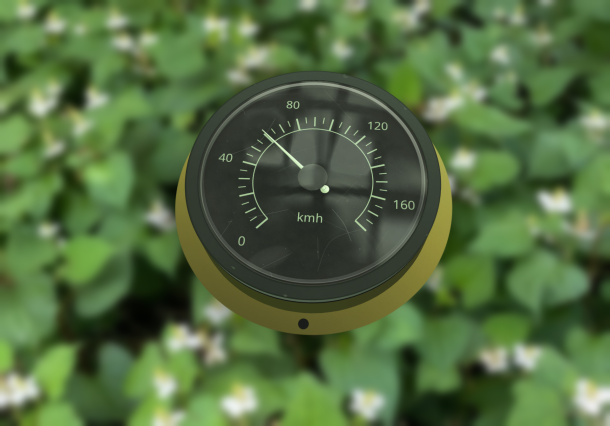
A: 60 km/h
